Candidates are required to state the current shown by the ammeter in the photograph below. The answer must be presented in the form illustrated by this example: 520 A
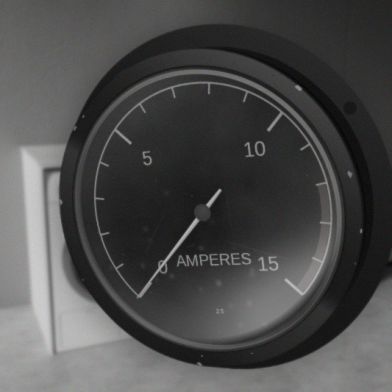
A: 0 A
